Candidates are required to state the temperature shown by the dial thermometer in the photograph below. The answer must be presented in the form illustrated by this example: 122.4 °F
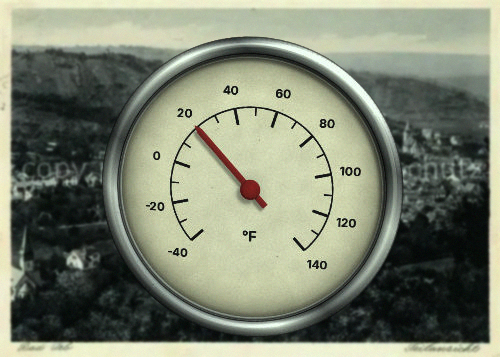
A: 20 °F
